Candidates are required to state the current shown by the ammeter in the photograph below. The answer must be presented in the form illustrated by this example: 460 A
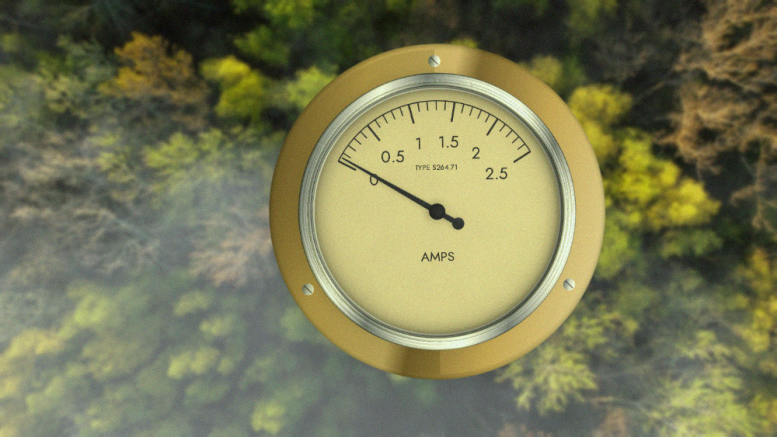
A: 0.05 A
